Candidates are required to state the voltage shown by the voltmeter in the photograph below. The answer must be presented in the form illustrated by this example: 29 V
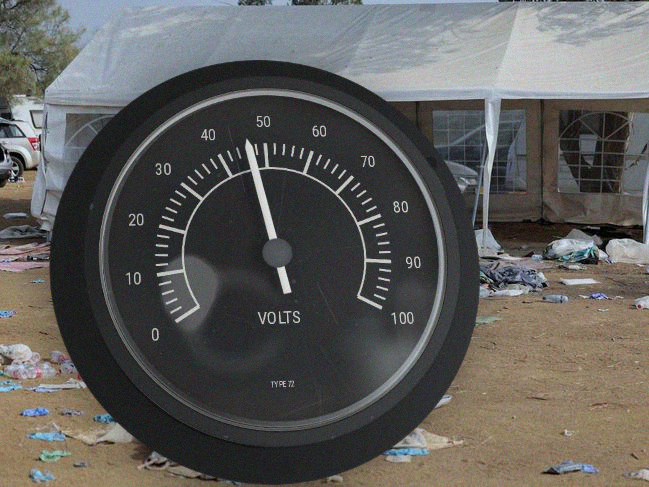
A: 46 V
